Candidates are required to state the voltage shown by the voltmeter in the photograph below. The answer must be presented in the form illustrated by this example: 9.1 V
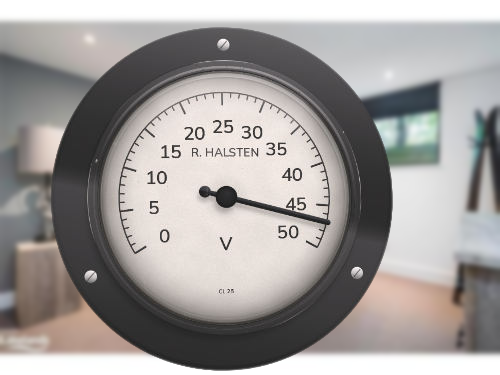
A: 47 V
